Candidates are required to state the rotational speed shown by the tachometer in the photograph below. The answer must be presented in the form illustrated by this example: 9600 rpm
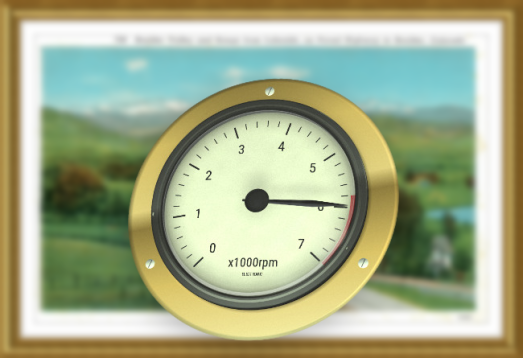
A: 6000 rpm
